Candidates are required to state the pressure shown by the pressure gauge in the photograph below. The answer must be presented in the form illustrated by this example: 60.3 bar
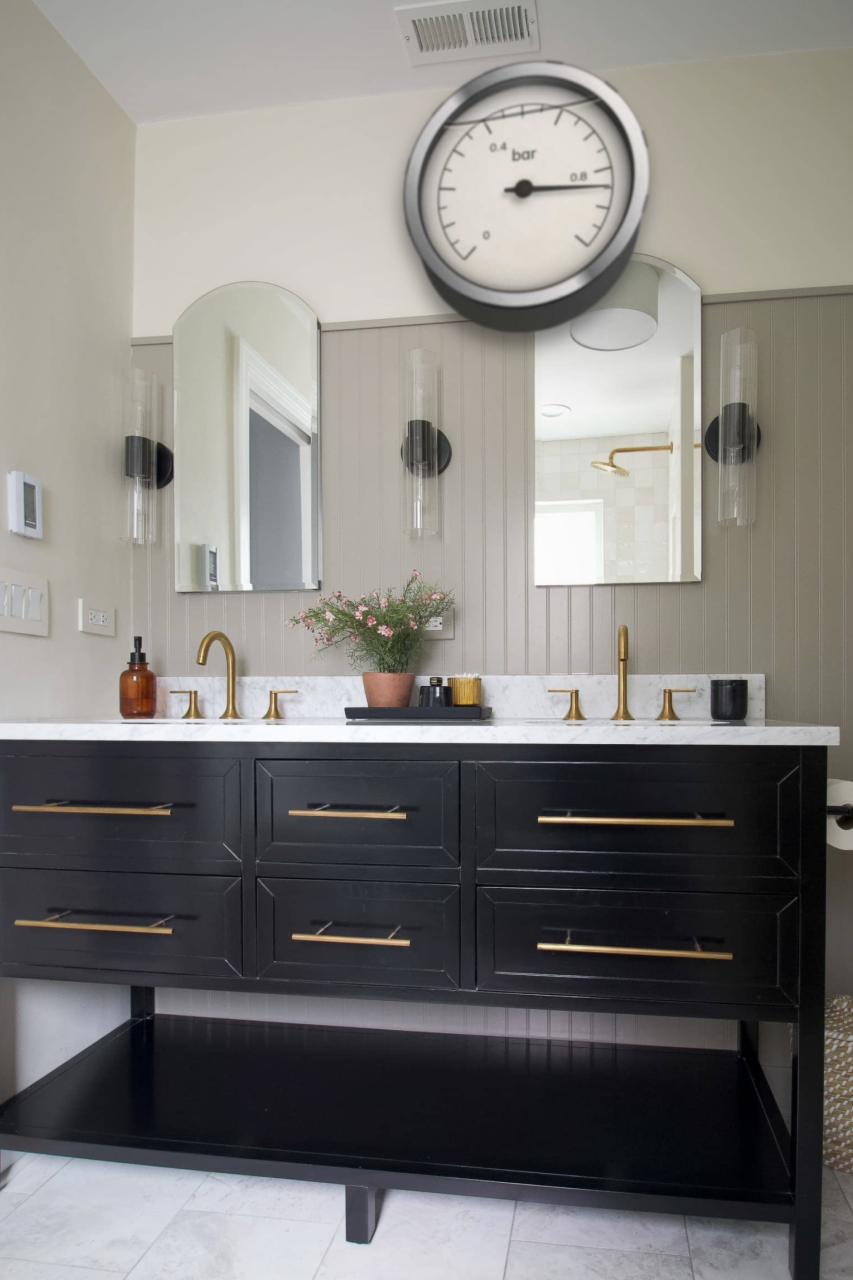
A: 0.85 bar
